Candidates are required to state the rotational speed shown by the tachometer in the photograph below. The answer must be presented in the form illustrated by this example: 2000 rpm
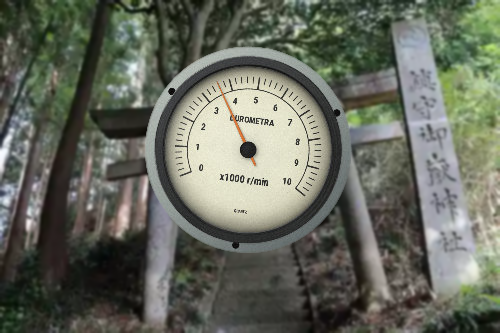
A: 3600 rpm
